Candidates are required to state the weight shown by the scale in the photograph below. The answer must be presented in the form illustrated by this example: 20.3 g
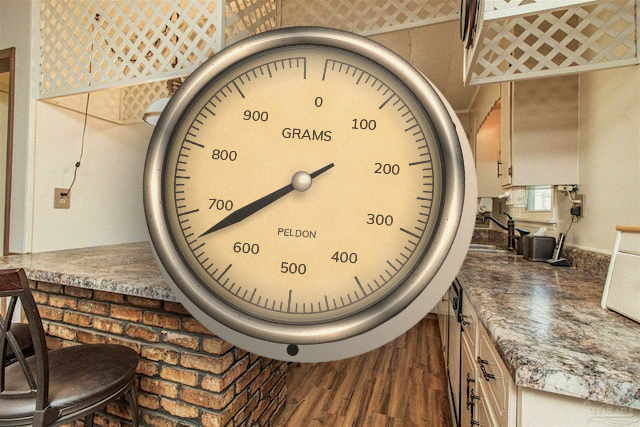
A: 660 g
